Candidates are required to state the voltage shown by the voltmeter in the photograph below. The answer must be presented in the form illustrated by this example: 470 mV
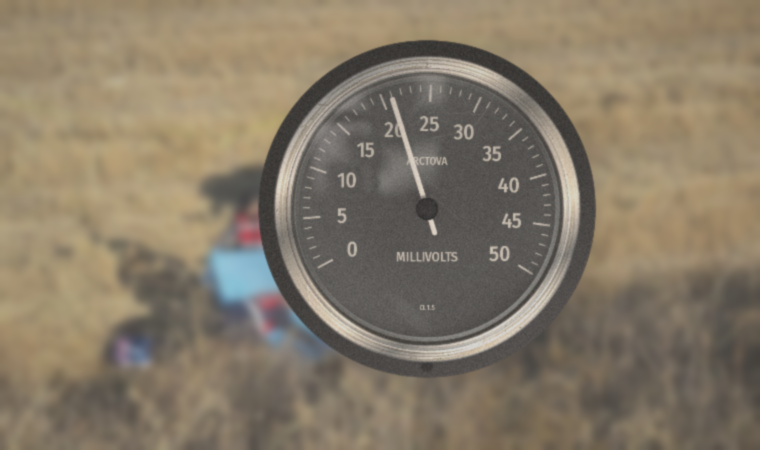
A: 21 mV
